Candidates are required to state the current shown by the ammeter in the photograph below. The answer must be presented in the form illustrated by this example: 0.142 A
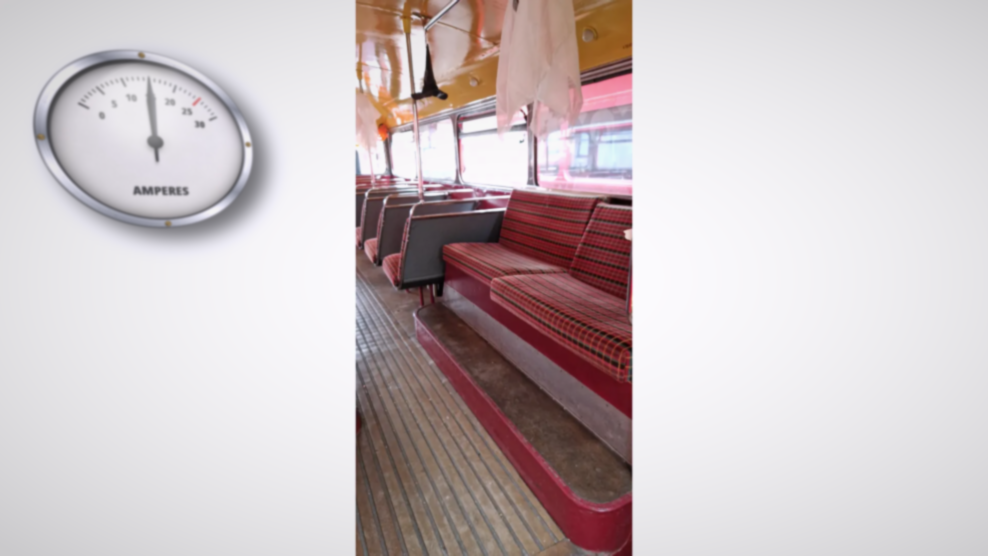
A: 15 A
